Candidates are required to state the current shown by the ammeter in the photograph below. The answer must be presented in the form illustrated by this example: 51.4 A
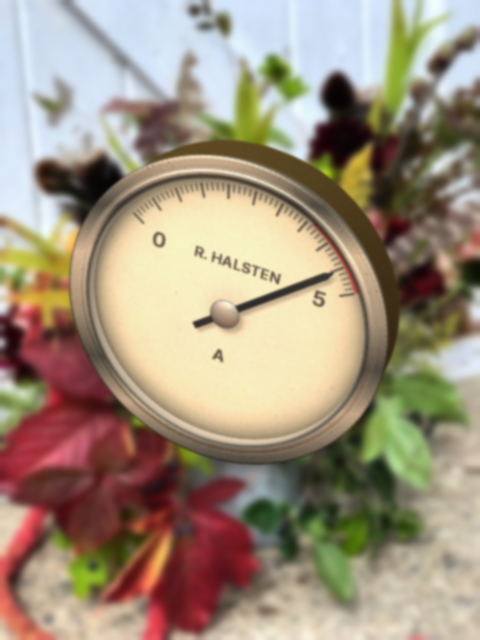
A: 4.5 A
